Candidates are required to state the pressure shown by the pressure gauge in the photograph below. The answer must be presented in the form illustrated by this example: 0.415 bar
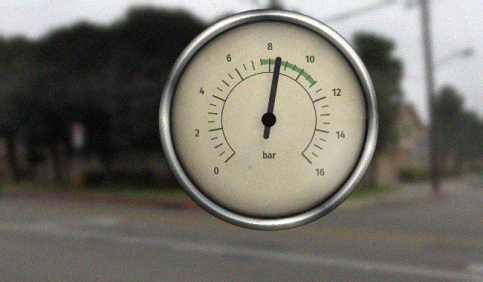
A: 8.5 bar
